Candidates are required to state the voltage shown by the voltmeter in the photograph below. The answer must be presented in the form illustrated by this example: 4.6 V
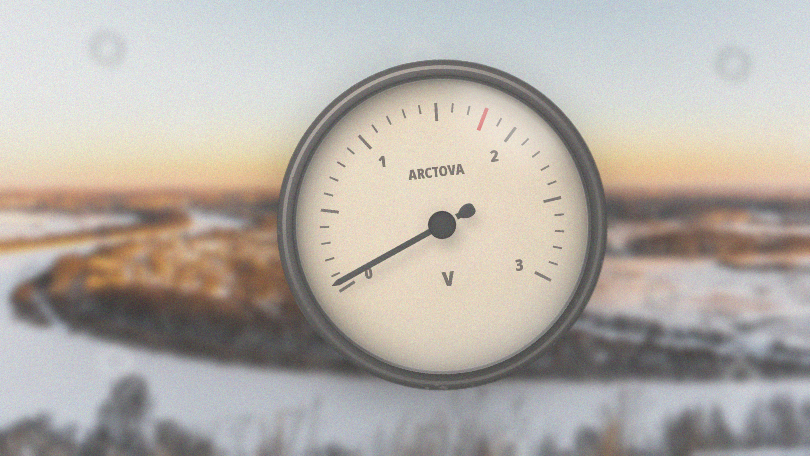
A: 0.05 V
